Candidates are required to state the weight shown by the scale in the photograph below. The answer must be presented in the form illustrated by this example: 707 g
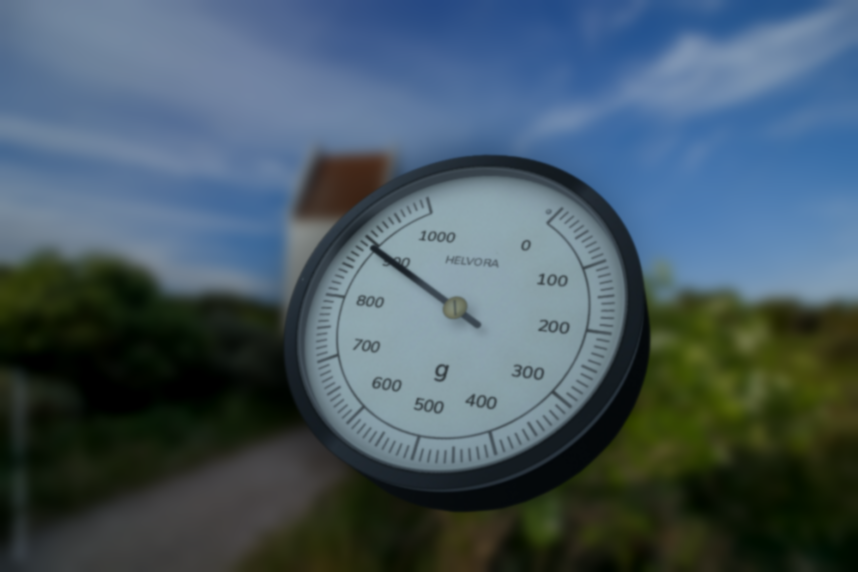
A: 890 g
